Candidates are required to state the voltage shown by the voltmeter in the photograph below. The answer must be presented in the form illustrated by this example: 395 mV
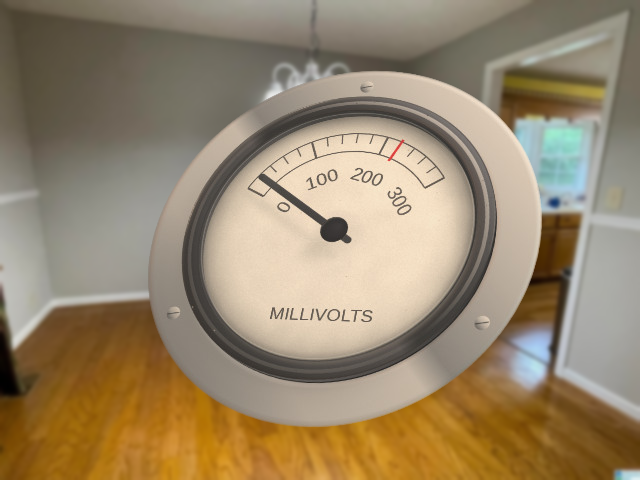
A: 20 mV
